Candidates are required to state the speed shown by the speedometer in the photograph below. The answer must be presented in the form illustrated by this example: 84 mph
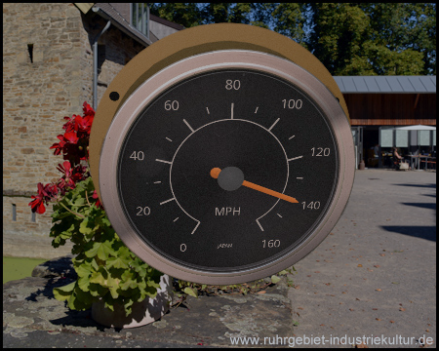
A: 140 mph
